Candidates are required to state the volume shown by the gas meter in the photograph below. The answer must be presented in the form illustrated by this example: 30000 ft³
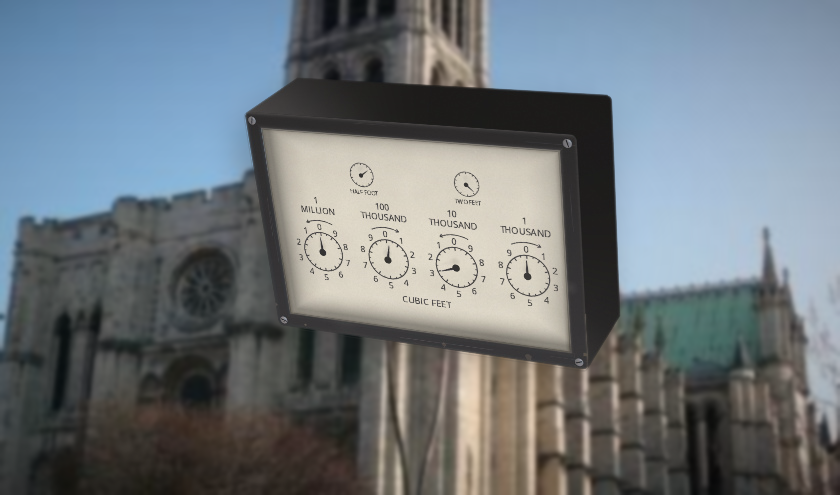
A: 3000 ft³
